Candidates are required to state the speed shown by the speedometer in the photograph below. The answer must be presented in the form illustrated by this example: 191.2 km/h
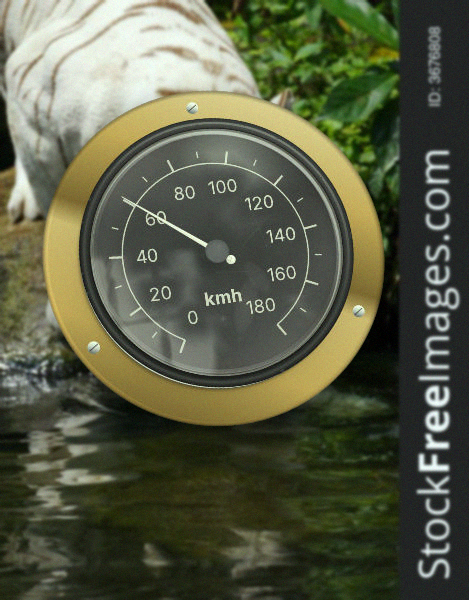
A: 60 km/h
